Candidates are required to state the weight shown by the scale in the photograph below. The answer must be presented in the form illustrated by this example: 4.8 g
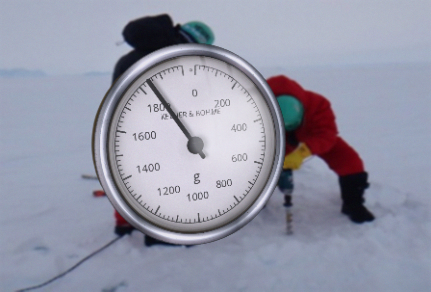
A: 1840 g
